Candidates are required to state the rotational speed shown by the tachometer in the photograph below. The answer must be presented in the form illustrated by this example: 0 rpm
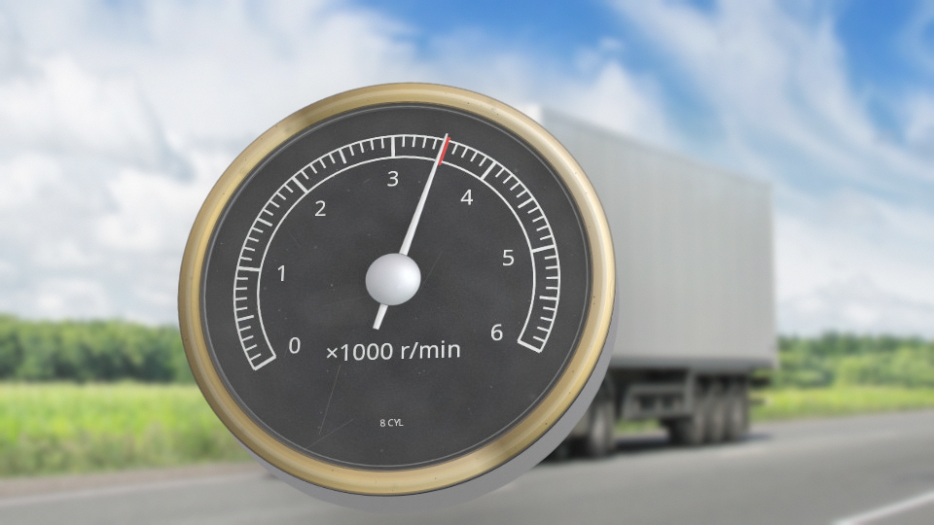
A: 3500 rpm
